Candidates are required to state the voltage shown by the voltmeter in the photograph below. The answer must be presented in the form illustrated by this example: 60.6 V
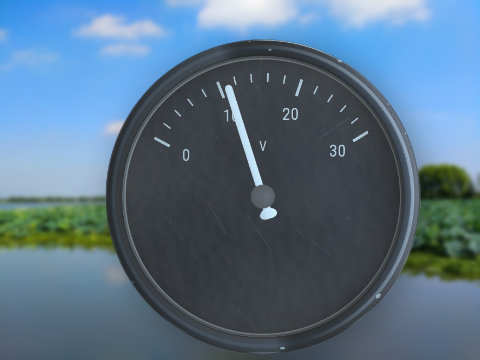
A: 11 V
